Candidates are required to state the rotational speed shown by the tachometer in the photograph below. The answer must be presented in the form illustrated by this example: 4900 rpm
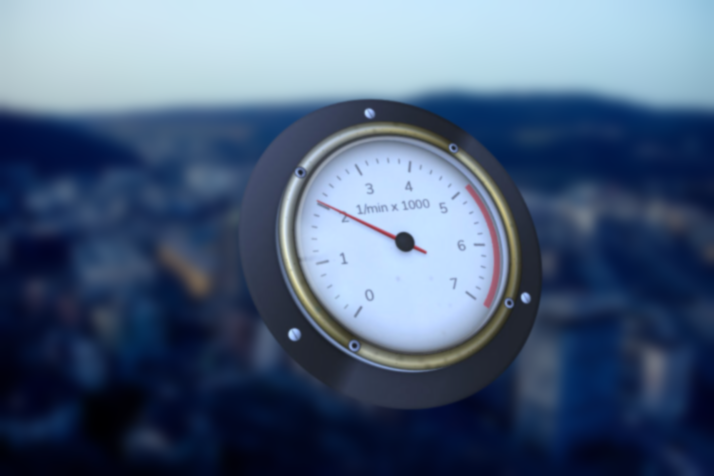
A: 2000 rpm
